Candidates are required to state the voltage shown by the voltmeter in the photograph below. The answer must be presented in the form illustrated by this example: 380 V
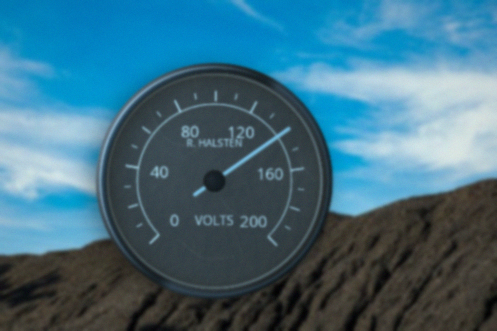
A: 140 V
